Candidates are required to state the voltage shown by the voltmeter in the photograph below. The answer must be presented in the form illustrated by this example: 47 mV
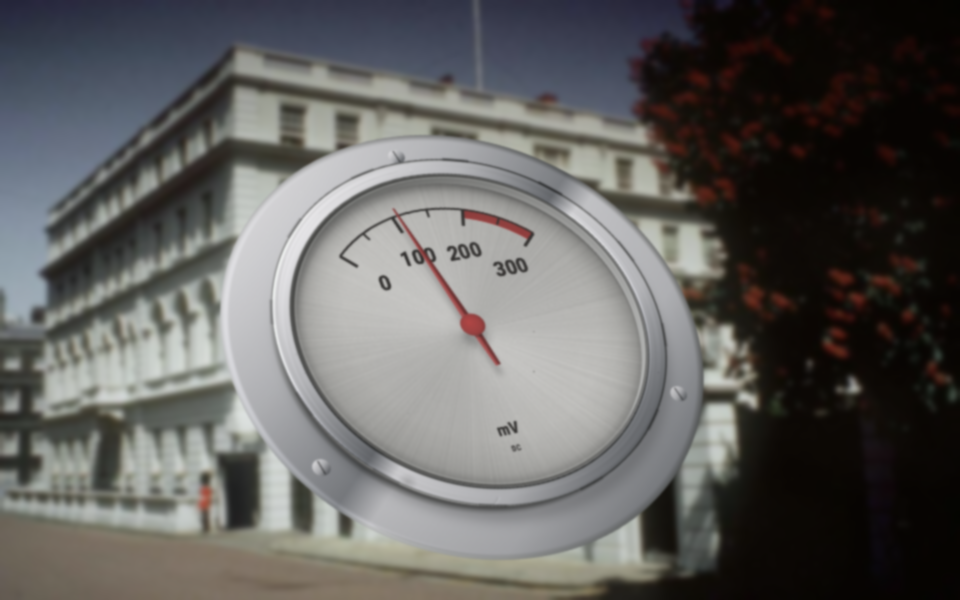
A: 100 mV
